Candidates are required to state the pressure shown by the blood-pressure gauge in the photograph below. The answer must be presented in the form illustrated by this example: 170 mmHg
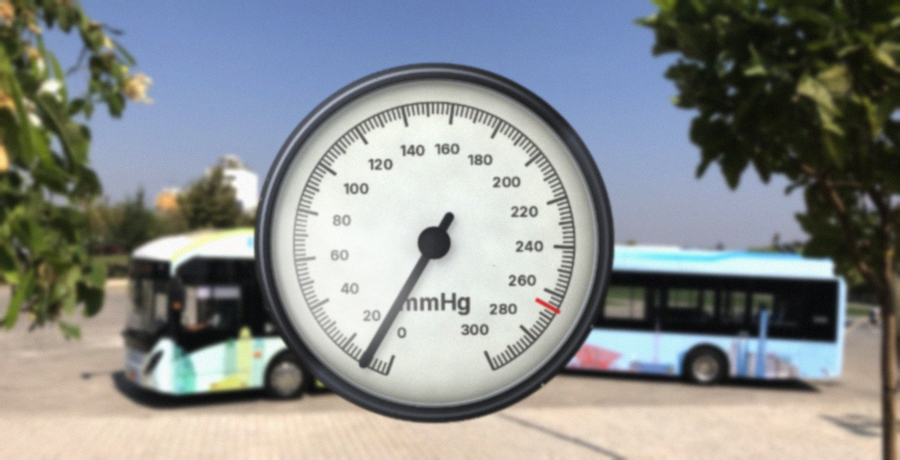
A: 10 mmHg
